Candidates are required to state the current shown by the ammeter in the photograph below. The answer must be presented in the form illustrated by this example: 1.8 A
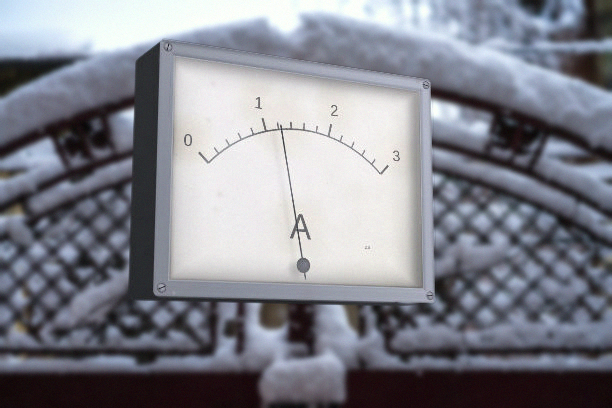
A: 1.2 A
